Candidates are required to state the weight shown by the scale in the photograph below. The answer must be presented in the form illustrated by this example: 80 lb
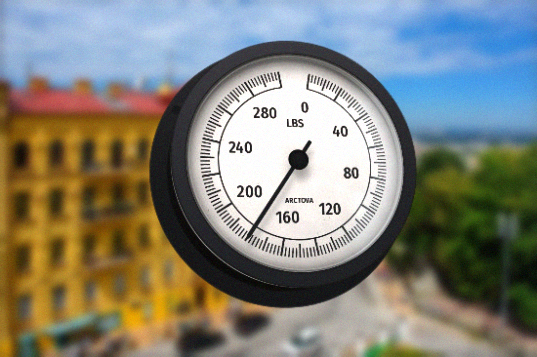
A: 180 lb
